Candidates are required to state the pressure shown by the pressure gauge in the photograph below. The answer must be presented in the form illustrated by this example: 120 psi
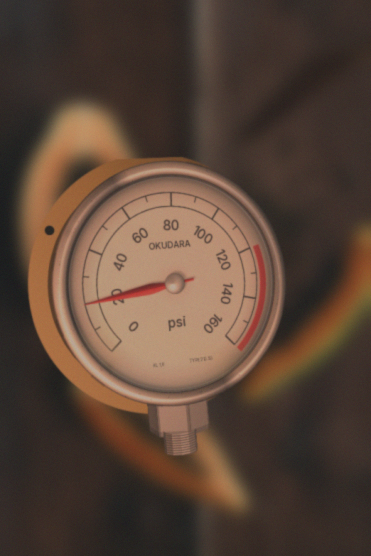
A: 20 psi
